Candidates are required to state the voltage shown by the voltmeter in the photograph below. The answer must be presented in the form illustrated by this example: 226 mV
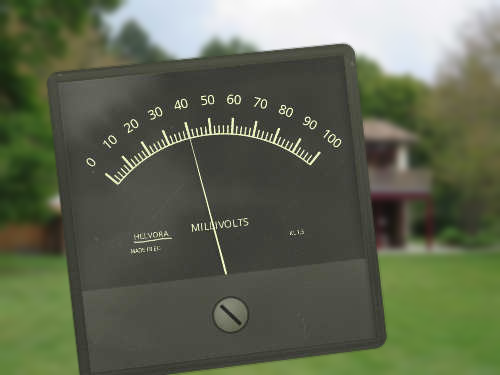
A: 40 mV
